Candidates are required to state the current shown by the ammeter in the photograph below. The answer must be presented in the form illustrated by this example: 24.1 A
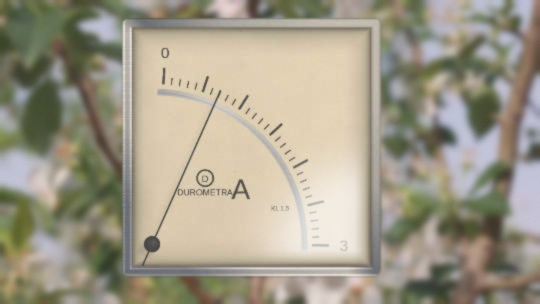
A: 0.7 A
